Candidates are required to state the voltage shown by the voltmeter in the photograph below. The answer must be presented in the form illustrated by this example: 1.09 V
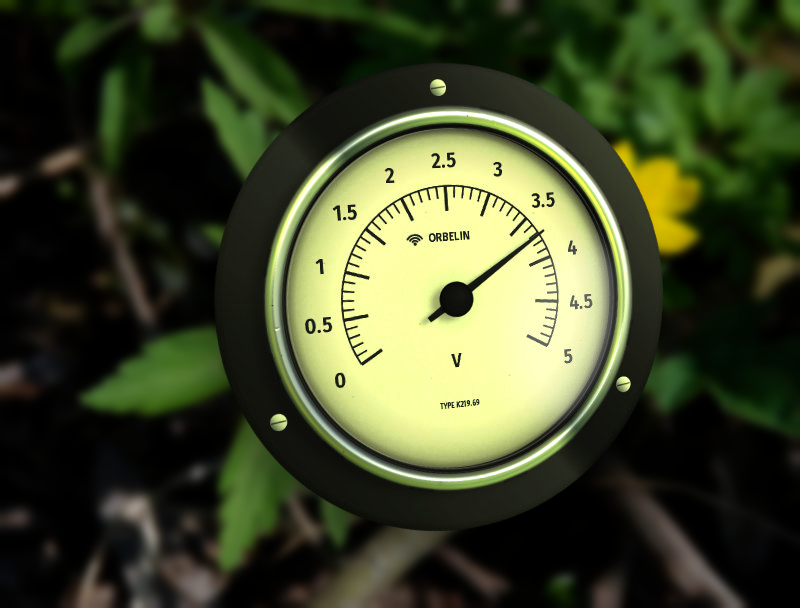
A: 3.7 V
